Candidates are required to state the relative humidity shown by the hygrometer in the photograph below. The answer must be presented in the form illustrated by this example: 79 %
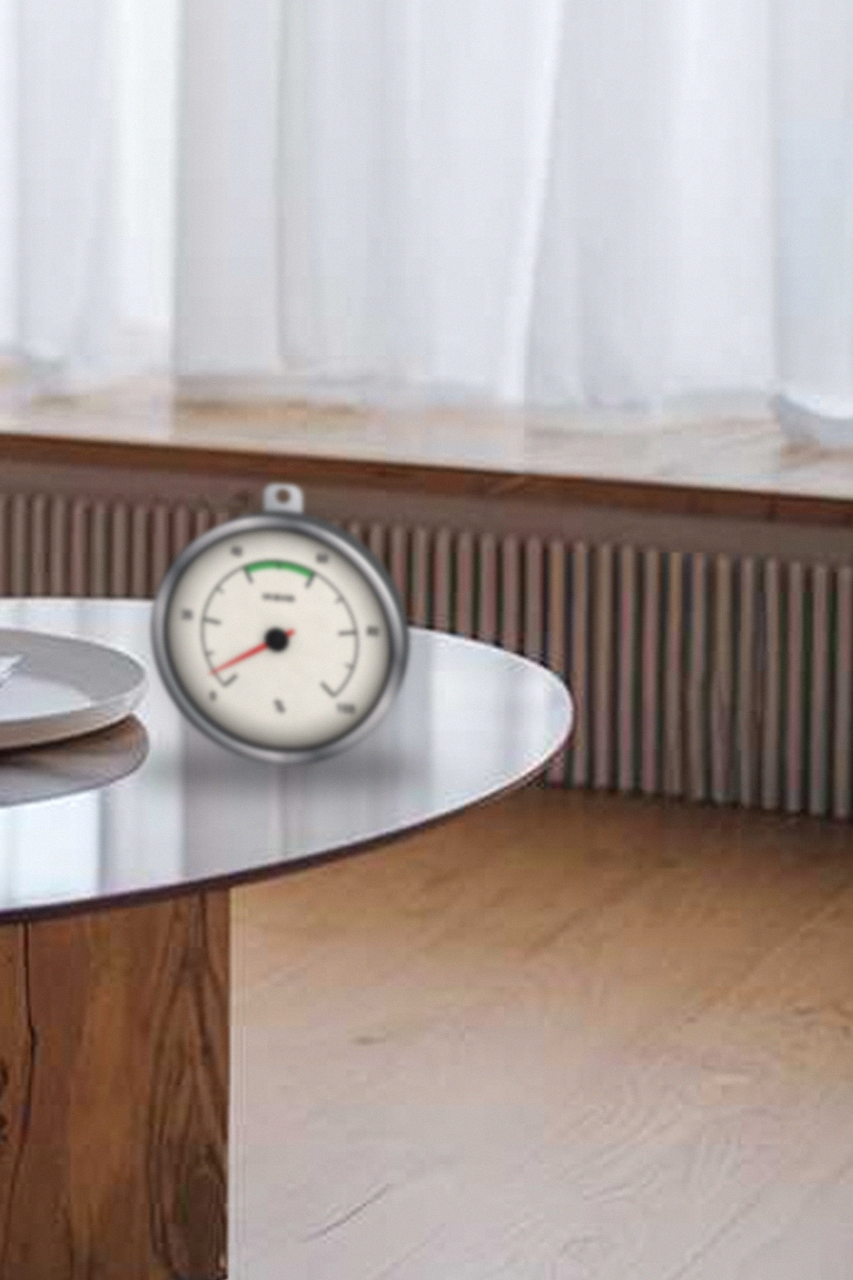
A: 5 %
